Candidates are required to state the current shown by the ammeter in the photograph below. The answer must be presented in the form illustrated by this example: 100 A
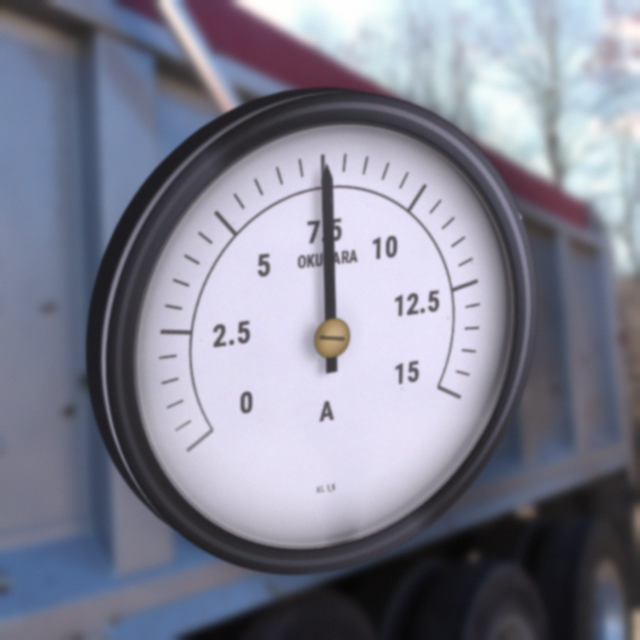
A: 7.5 A
